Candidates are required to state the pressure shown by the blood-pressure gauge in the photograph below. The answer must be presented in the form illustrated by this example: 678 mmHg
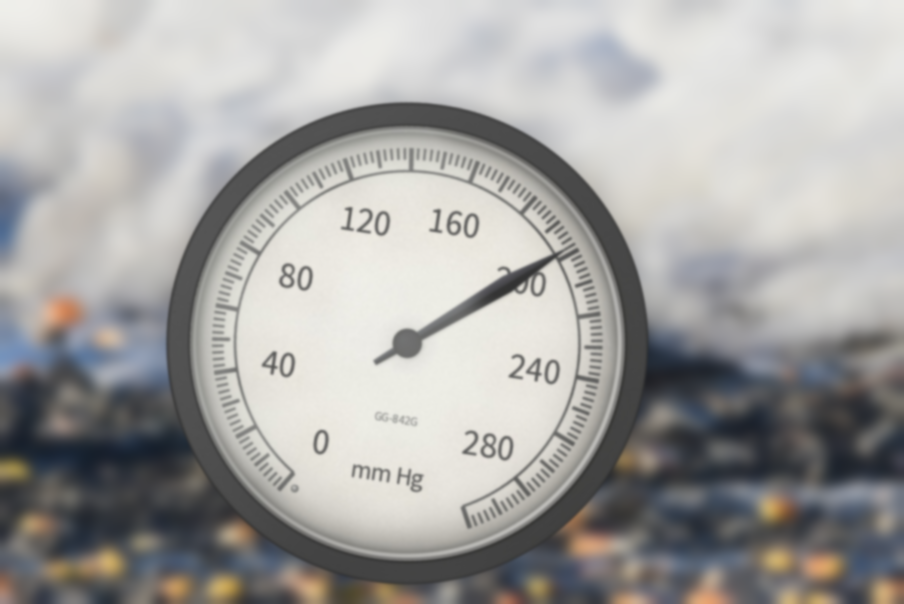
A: 198 mmHg
